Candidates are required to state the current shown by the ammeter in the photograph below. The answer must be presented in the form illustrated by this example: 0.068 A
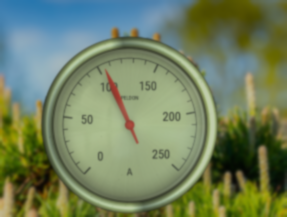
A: 105 A
